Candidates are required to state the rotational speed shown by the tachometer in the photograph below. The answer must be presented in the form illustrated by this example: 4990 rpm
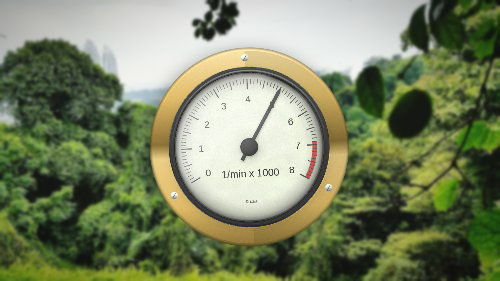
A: 5000 rpm
